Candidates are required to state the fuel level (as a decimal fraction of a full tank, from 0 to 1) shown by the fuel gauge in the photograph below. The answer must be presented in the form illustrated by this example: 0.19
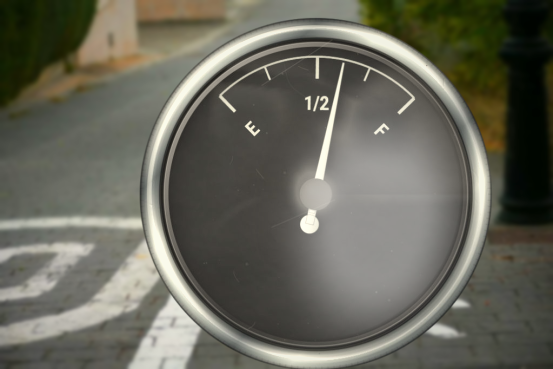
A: 0.625
